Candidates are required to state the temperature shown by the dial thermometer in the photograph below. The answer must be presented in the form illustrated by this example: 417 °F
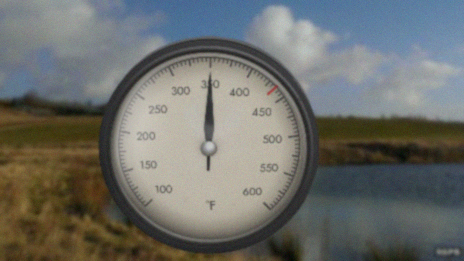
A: 350 °F
